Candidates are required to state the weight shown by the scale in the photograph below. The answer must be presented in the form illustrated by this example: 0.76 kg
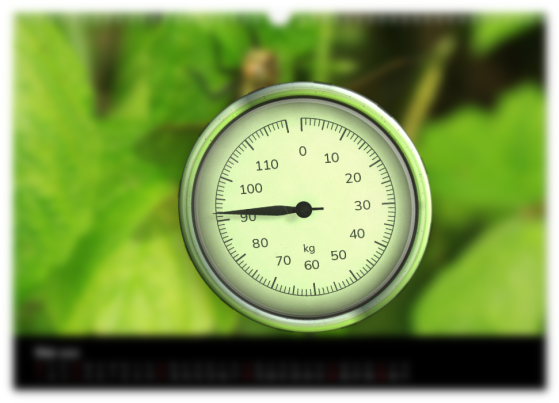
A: 92 kg
